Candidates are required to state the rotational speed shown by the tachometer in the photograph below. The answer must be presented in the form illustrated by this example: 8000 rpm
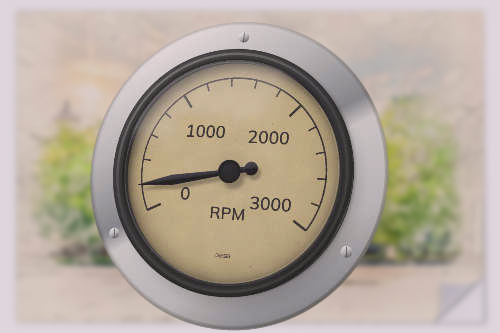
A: 200 rpm
